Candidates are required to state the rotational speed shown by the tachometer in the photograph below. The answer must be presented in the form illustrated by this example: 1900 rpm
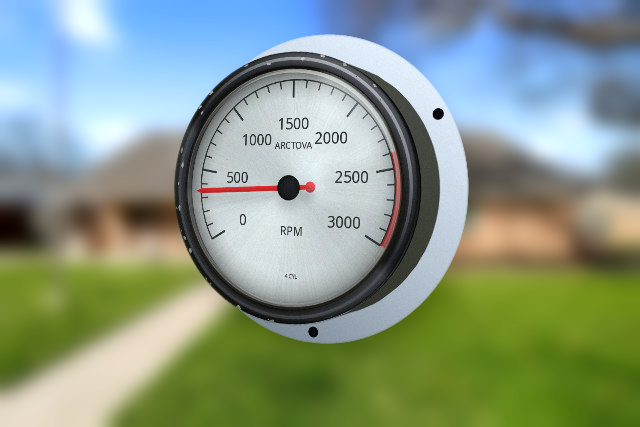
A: 350 rpm
